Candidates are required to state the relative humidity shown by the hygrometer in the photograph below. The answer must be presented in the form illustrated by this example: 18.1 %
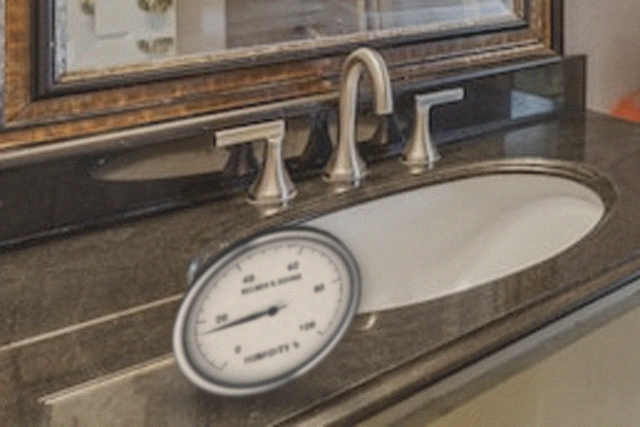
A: 16 %
